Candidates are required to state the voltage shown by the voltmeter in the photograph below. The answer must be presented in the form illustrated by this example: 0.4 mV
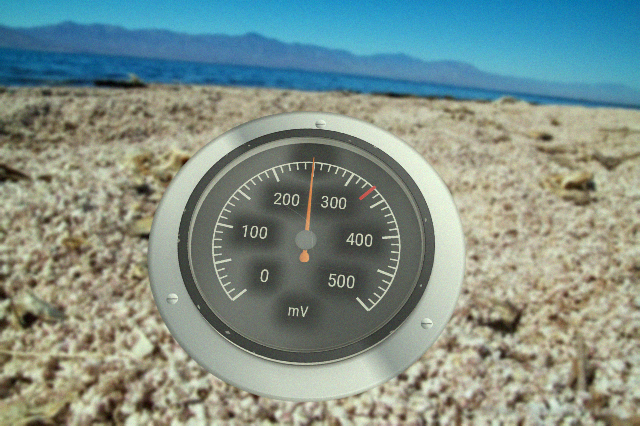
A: 250 mV
